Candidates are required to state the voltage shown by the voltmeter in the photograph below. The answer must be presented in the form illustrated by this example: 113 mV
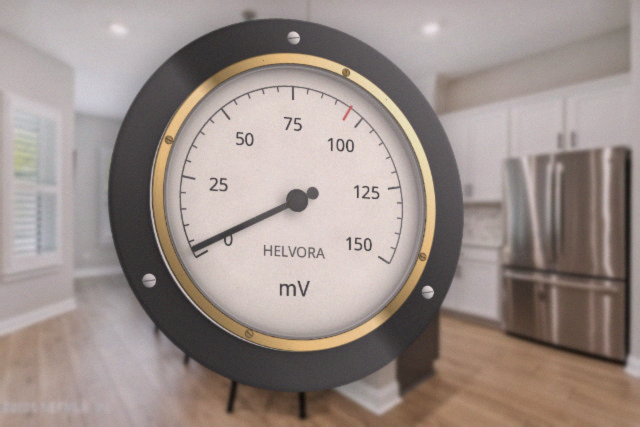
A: 2.5 mV
